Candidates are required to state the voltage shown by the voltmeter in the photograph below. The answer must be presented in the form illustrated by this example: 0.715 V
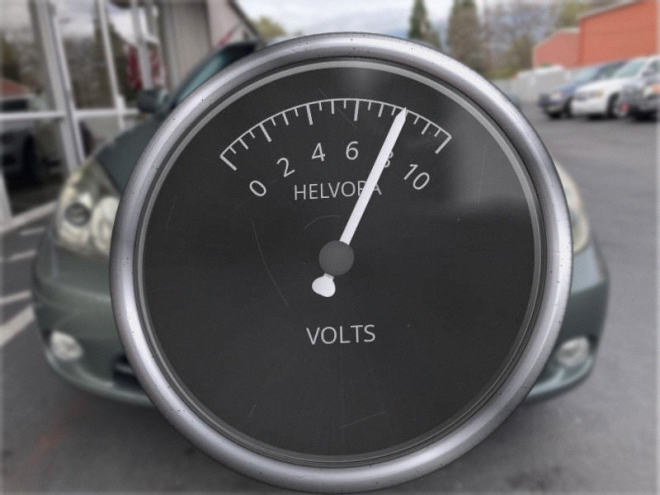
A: 8 V
